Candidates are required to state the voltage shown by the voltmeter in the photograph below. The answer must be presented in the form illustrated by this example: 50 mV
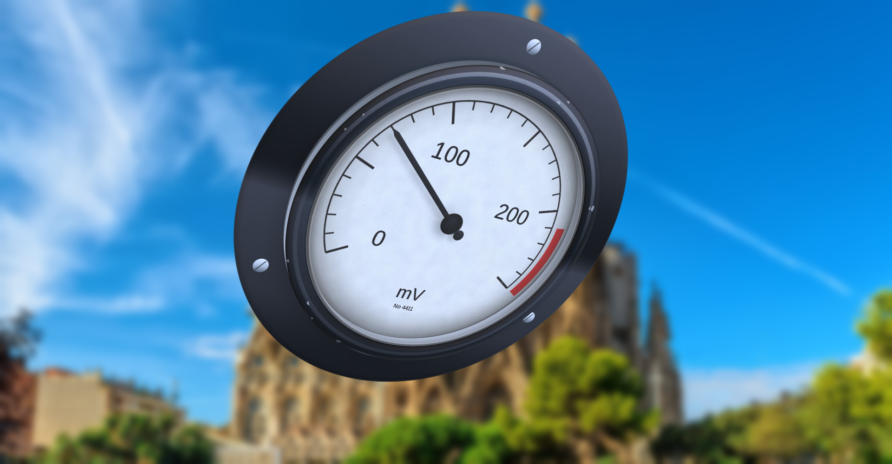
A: 70 mV
